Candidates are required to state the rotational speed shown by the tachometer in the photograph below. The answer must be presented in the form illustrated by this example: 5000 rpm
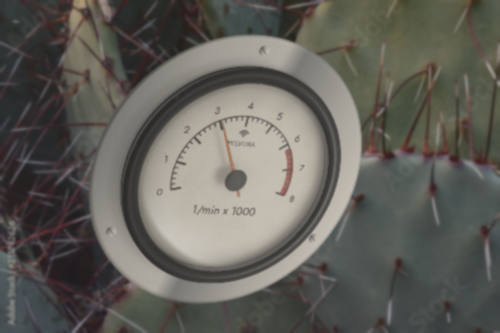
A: 3000 rpm
